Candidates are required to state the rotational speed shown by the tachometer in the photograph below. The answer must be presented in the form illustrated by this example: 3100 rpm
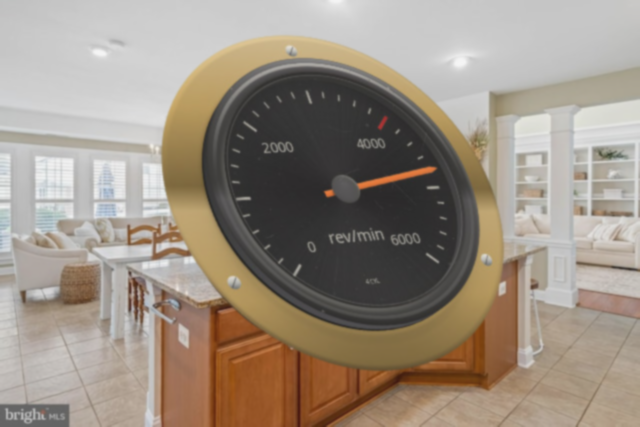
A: 4800 rpm
